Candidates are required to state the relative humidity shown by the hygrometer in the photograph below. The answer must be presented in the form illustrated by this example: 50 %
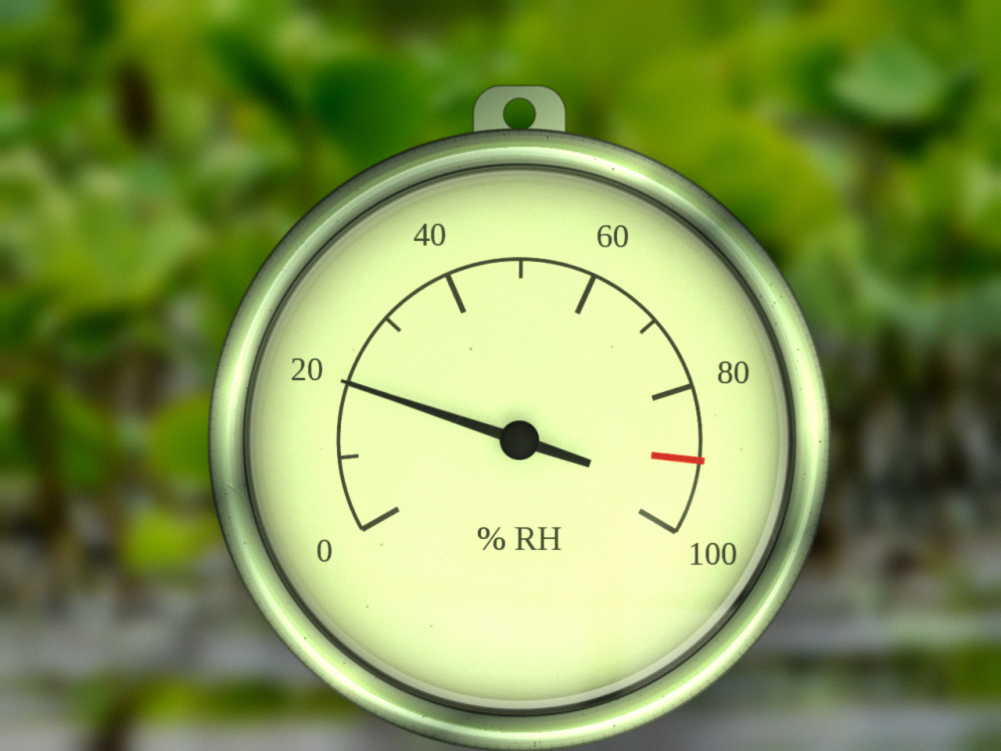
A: 20 %
